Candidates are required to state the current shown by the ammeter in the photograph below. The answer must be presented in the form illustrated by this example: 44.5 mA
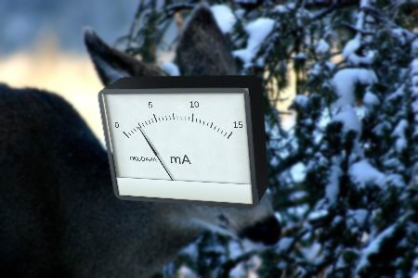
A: 2.5 mA
